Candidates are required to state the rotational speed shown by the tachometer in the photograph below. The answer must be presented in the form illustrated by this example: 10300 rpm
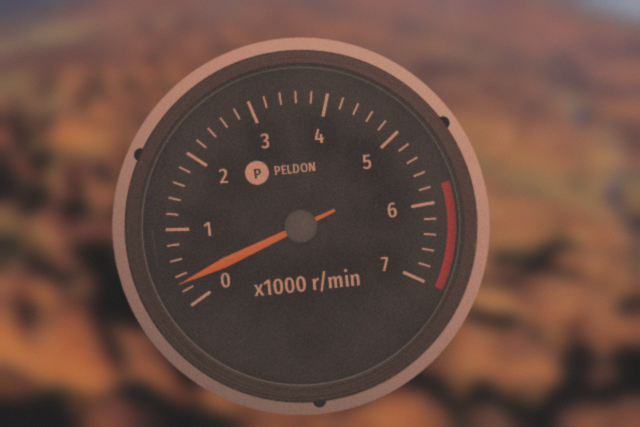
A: 300 rpm
